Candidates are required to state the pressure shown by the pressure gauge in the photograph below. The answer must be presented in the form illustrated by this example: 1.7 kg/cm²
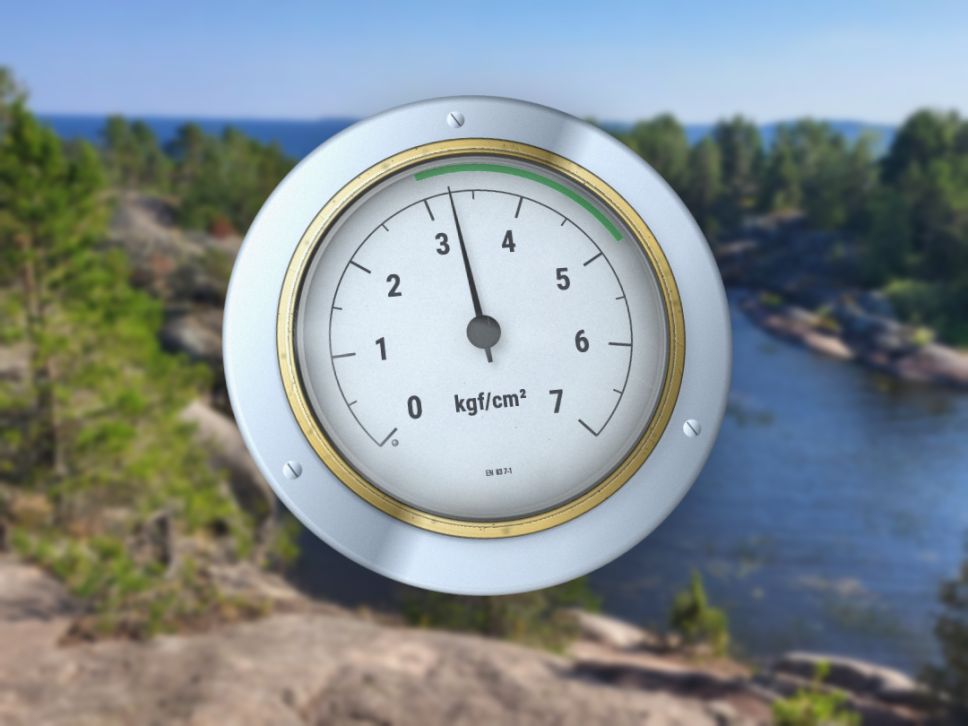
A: 3.25 kg/cm²
